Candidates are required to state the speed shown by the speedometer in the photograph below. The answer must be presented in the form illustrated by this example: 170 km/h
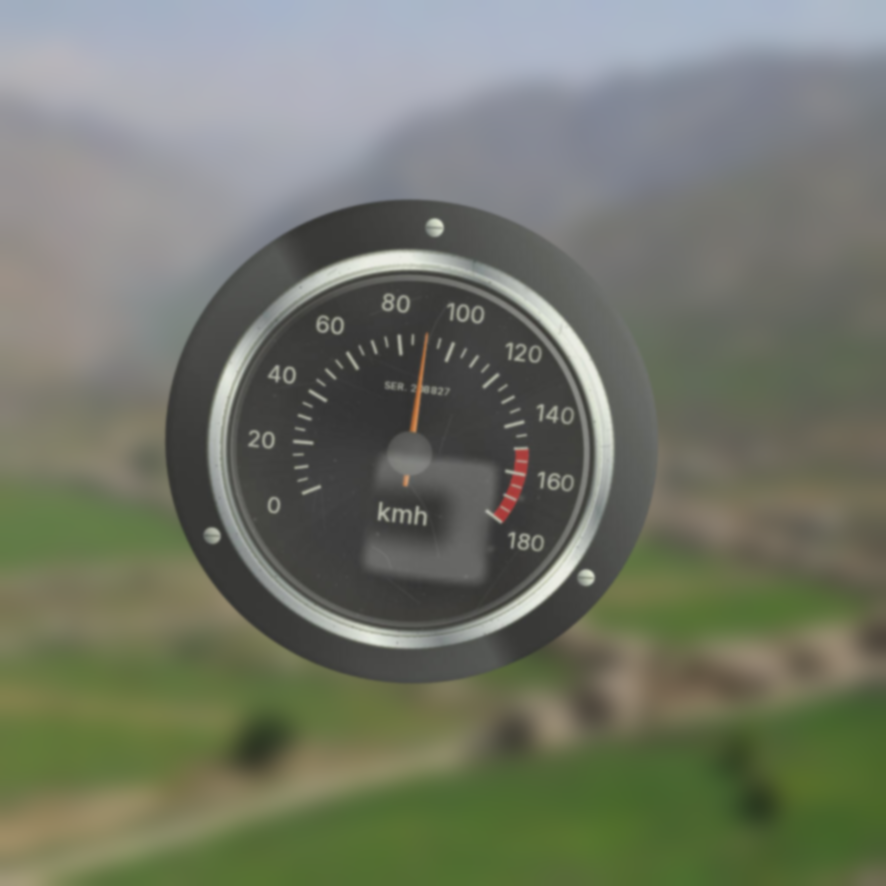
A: 90 km/h
